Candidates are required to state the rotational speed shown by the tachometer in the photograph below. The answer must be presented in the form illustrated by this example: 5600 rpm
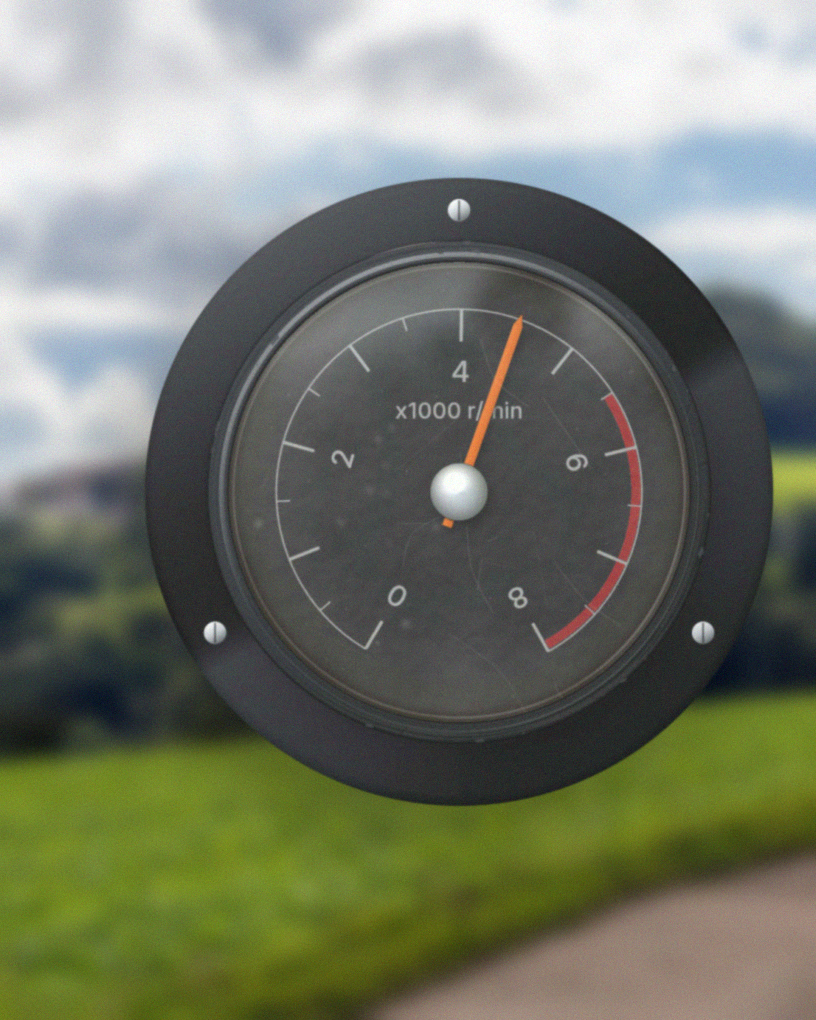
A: 4500 rpm
